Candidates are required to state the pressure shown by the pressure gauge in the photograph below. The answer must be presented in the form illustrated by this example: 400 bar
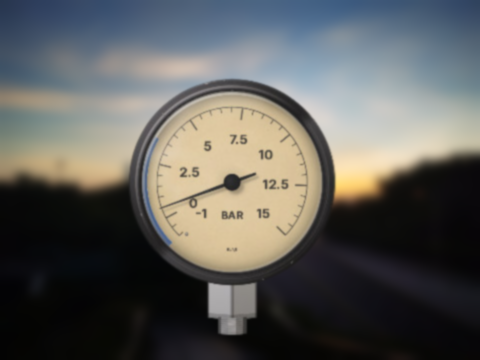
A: 0.5 bar
